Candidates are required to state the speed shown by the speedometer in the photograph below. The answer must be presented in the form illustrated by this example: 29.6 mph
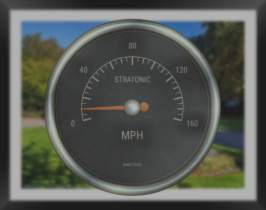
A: 10 mph
